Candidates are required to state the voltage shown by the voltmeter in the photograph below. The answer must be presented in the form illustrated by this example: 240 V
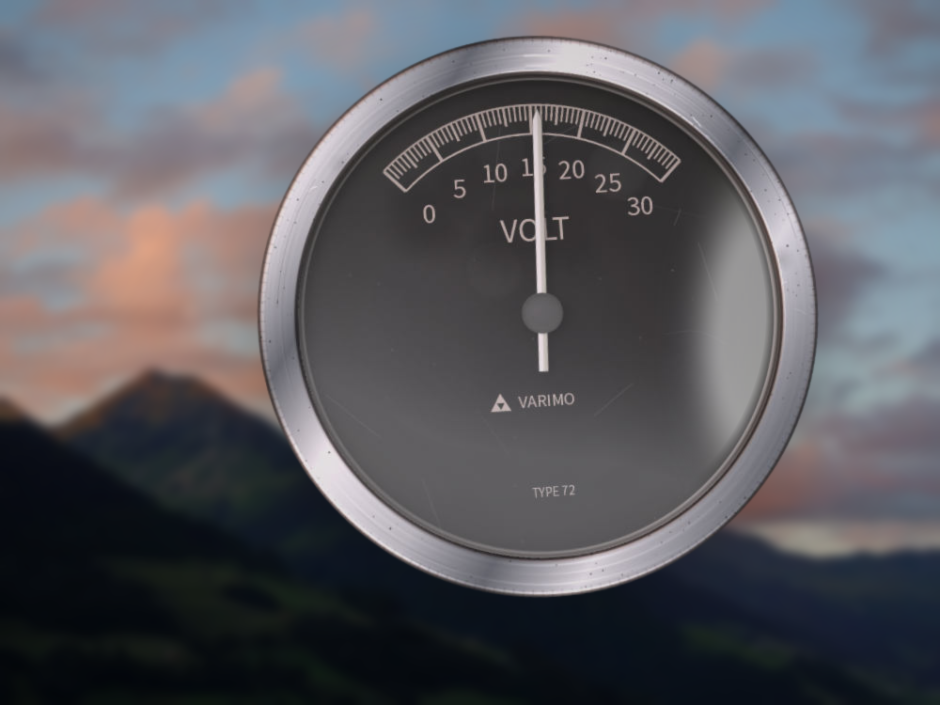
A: 15.5 V
